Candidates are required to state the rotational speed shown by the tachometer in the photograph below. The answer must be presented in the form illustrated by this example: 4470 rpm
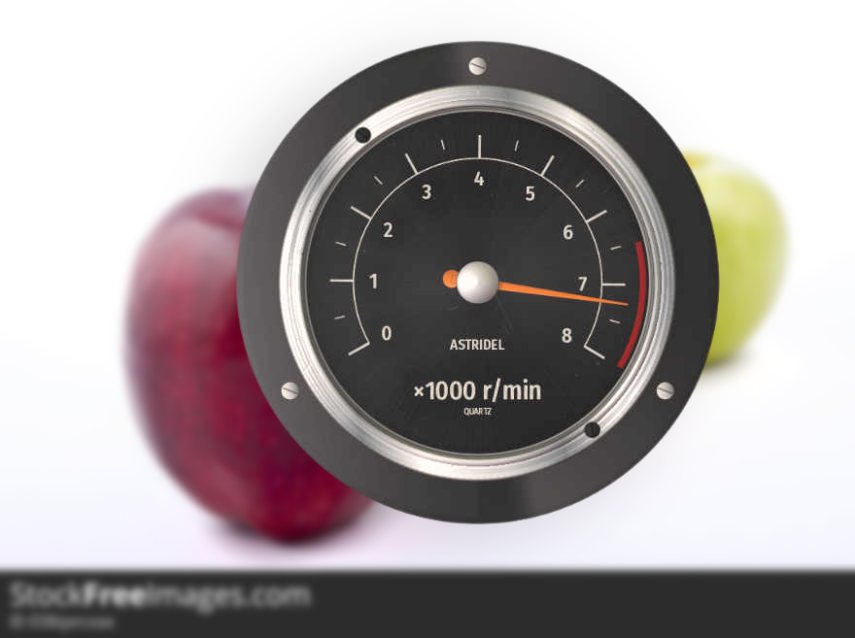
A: 7250 rpm
